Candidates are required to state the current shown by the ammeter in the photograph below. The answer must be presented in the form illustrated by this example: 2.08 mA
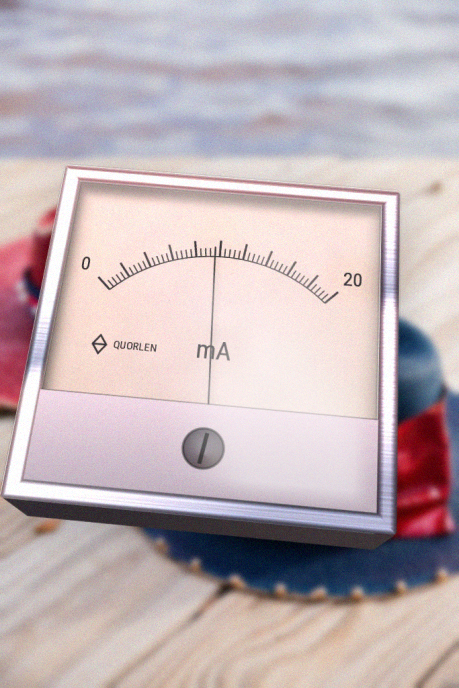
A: 9.6 mA
